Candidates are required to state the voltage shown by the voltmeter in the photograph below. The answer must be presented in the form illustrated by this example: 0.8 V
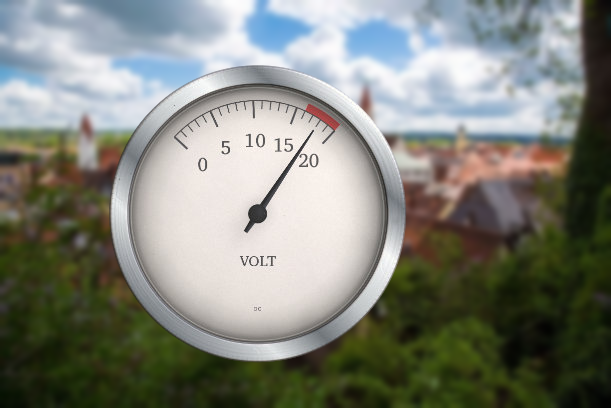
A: 18 V
